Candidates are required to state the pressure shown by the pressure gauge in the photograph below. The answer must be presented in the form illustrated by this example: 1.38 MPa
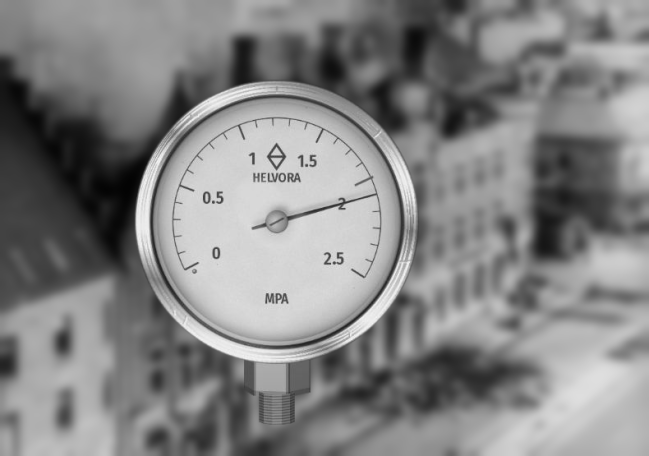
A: 2 MPa
